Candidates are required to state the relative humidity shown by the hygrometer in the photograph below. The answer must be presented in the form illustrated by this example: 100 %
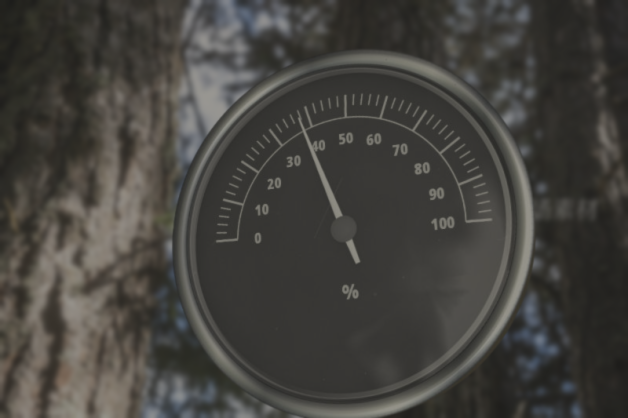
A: 38 %
